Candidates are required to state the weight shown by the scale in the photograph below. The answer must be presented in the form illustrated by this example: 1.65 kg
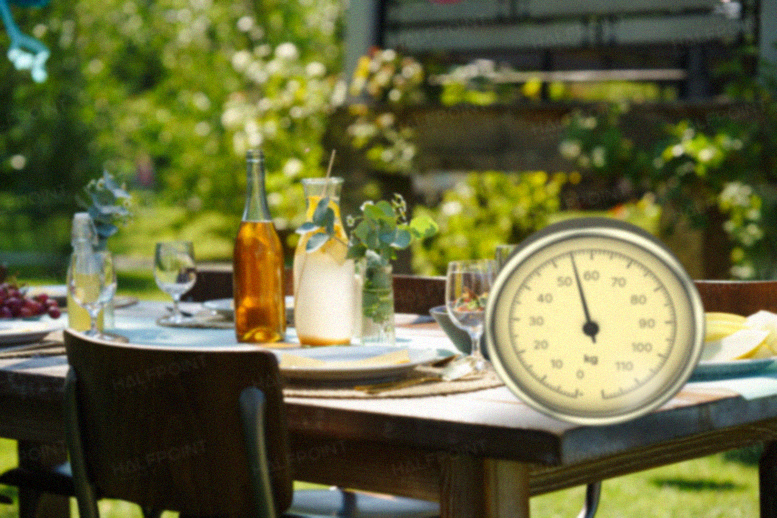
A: 55 kg
